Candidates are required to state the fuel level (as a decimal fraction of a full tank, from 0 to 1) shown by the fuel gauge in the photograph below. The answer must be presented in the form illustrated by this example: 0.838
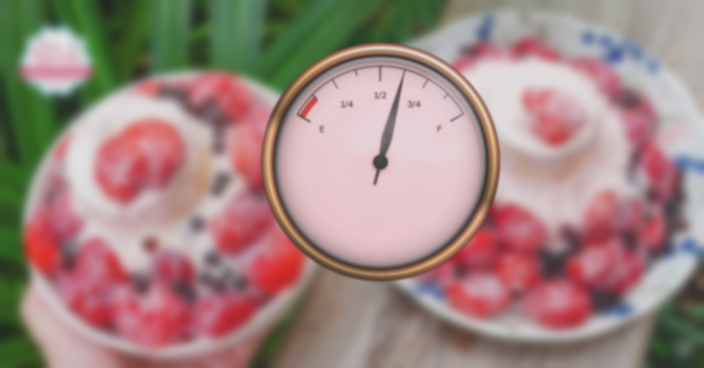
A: 0.625
